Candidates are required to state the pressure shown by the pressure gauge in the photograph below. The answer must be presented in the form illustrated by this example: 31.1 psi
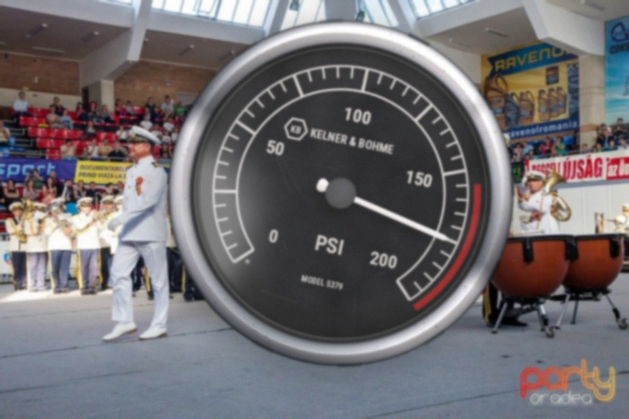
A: 175 psi
